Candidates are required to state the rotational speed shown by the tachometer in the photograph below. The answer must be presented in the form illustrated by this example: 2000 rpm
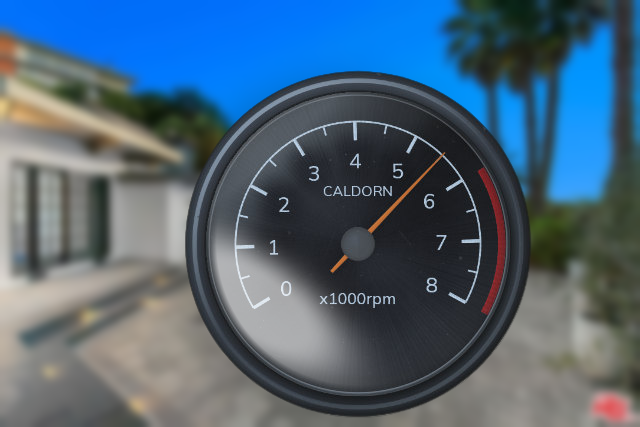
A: 5500 rpm
